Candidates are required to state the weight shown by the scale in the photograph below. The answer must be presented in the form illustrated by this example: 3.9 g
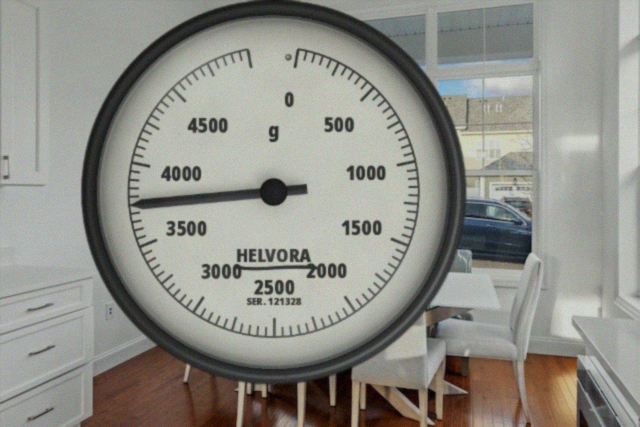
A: 3750 g
